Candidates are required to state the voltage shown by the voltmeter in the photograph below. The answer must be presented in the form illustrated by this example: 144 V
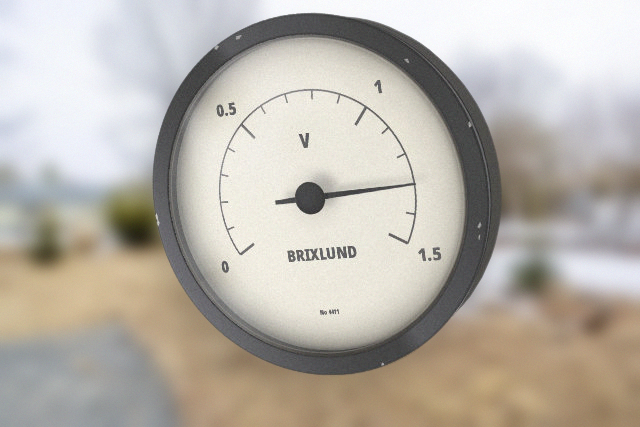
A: 1.3 V
